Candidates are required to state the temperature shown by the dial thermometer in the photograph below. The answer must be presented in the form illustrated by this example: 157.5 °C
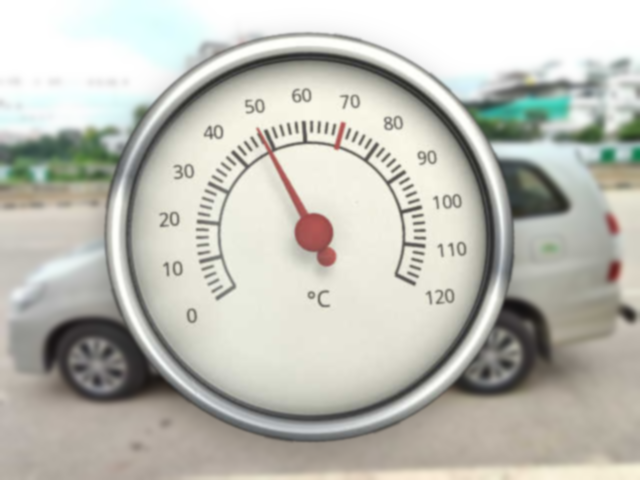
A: 48 °C
